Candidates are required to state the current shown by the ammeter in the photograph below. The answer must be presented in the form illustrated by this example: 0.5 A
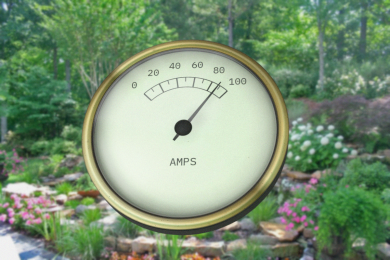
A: 90 A
